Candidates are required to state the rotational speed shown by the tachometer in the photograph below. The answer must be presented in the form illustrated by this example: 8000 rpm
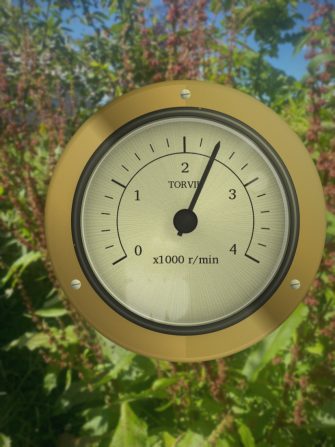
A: 2400 rpm
